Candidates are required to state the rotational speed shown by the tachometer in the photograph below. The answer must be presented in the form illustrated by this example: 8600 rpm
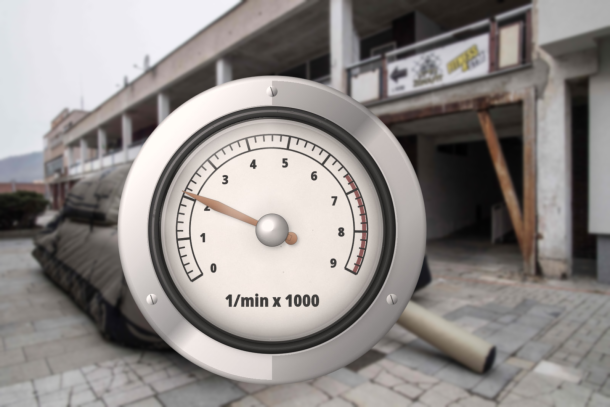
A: 2100 rpm
